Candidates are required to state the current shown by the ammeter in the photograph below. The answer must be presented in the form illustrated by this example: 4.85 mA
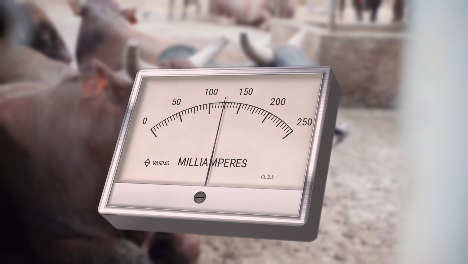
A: 125 mA
